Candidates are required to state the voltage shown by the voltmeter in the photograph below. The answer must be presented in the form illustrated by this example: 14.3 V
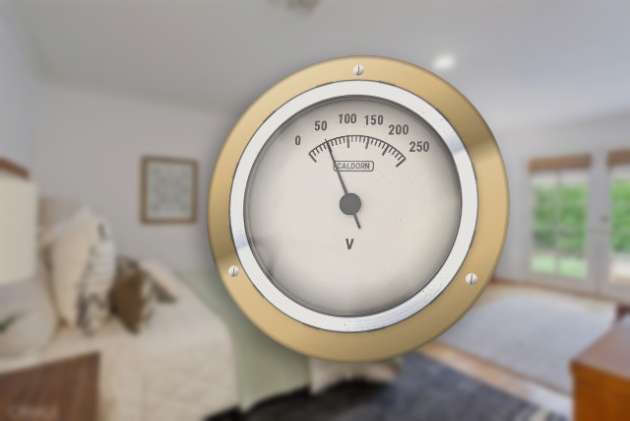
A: 50 V
